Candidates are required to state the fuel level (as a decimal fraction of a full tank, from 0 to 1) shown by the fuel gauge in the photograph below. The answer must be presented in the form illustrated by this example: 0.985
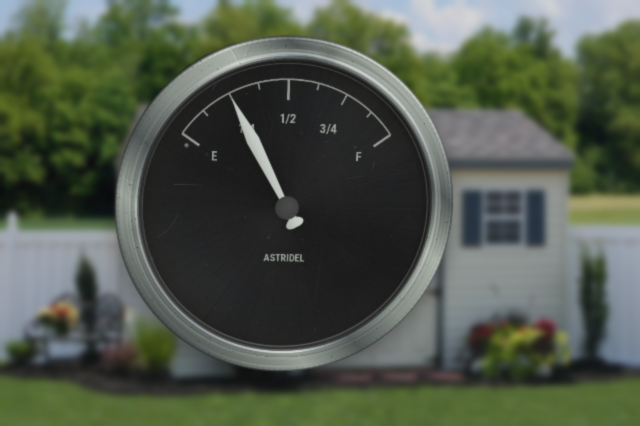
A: 0.25
